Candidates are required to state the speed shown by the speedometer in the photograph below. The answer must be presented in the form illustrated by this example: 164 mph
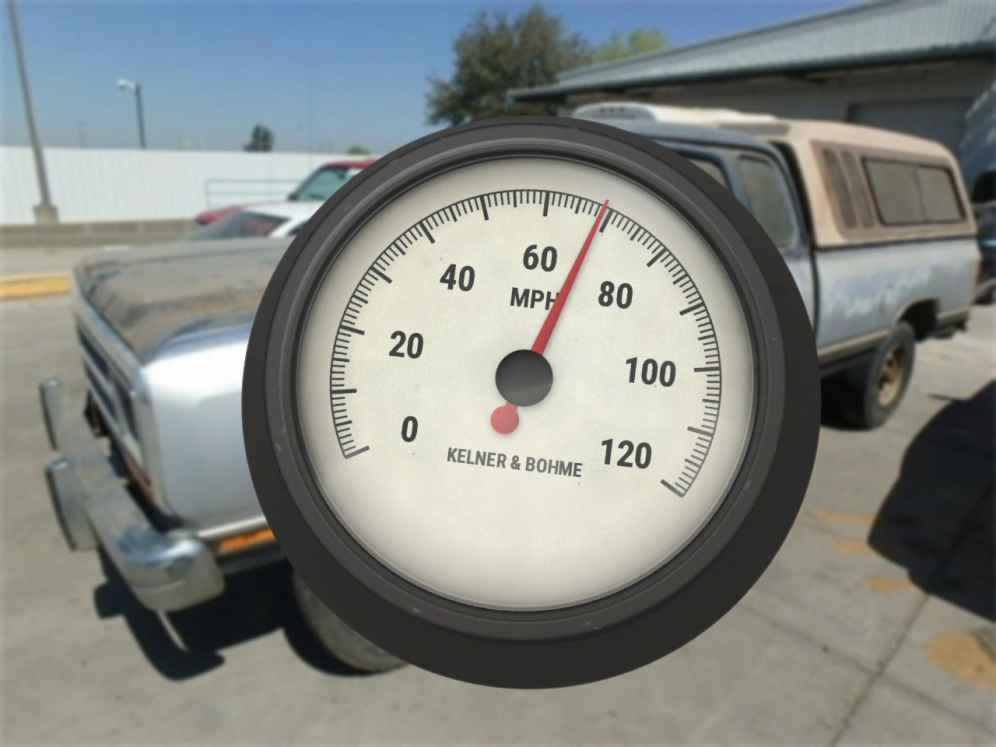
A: 69 mph
